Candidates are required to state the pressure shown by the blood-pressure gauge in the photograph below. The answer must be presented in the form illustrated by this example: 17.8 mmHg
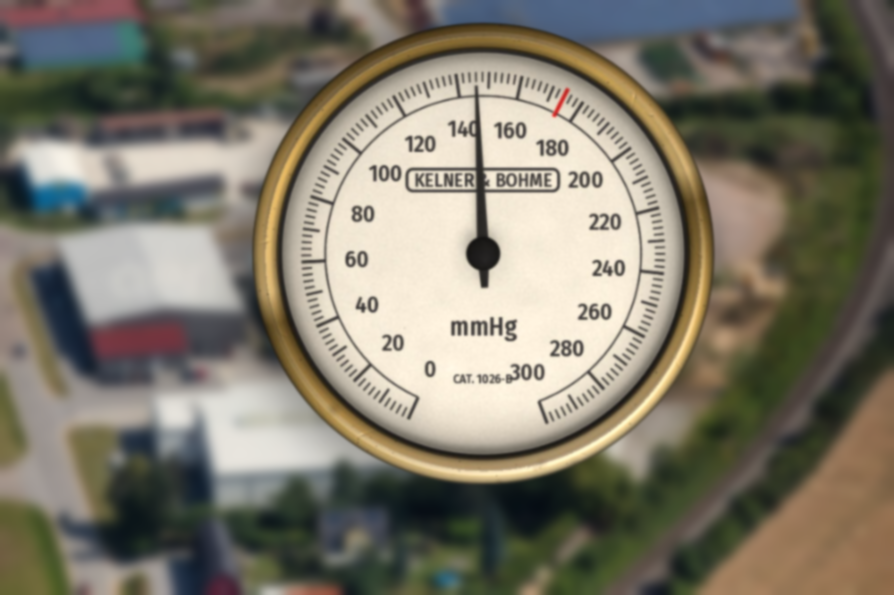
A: 146 mmHg
